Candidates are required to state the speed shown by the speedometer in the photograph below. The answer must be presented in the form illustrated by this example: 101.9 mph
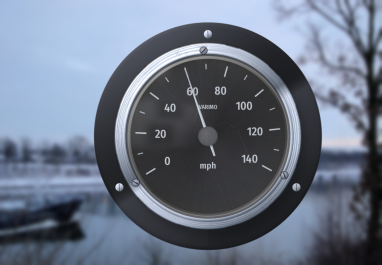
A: 60 mph
